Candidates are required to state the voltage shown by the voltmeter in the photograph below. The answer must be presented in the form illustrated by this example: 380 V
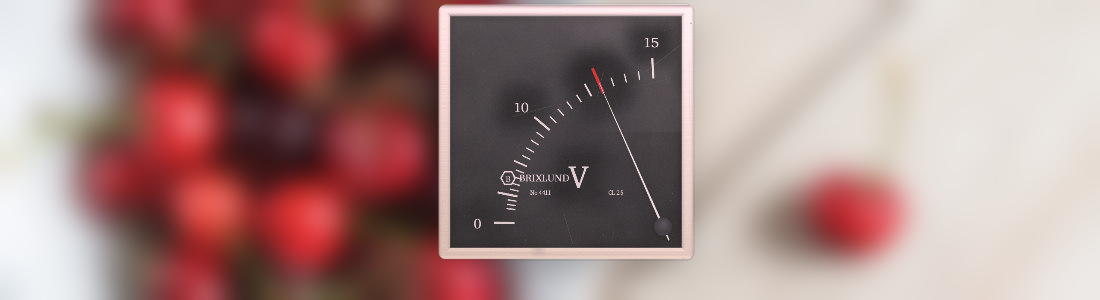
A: 13 V
